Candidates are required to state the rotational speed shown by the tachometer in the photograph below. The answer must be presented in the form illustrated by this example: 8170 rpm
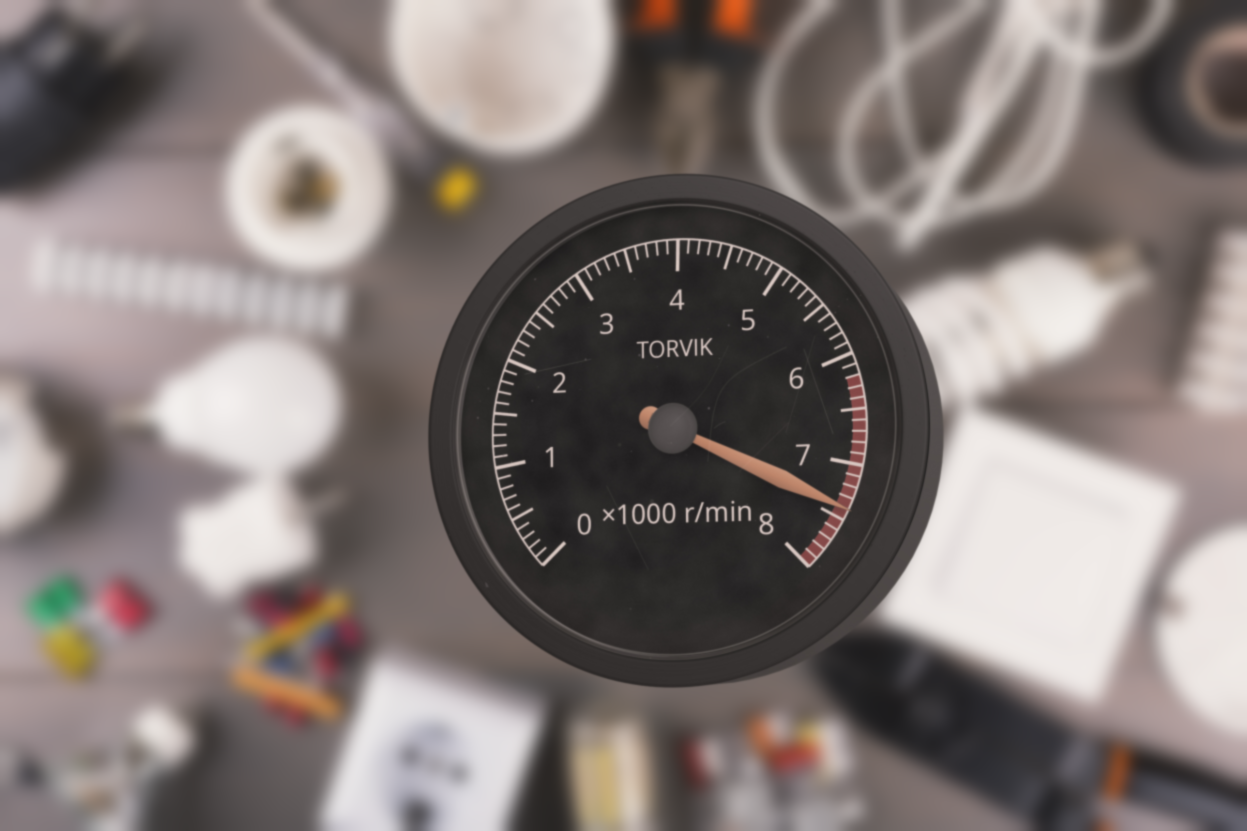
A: 7400 rpm
